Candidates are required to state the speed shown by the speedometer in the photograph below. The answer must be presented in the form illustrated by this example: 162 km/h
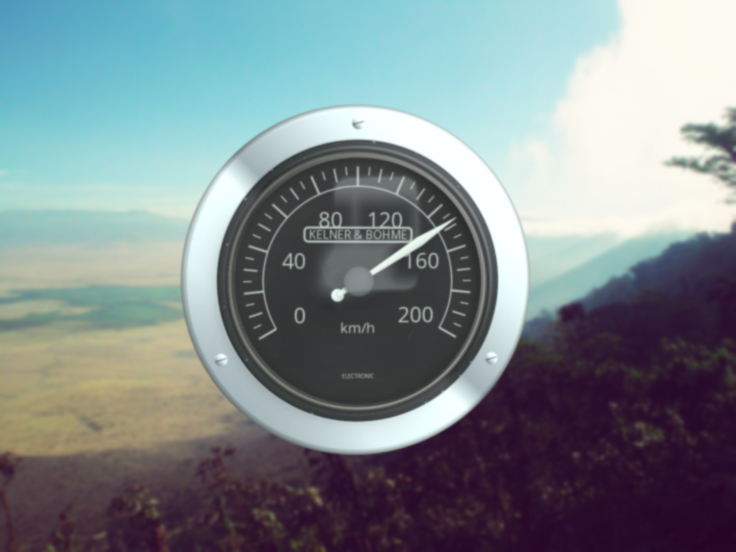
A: 147.5 km/h
